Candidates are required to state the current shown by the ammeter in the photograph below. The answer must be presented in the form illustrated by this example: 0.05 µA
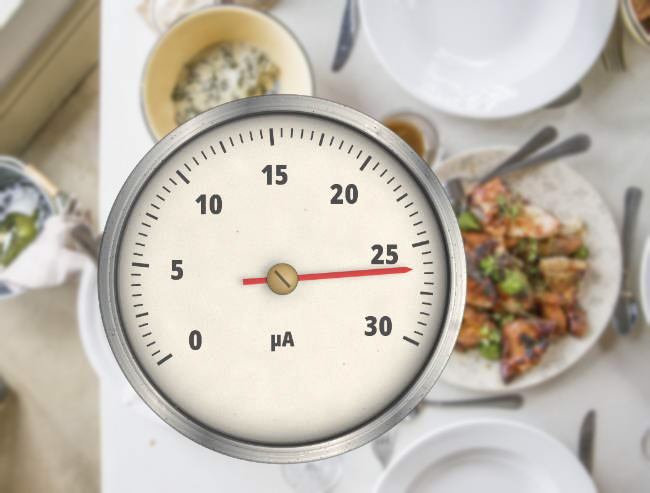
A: 26.25 µA
